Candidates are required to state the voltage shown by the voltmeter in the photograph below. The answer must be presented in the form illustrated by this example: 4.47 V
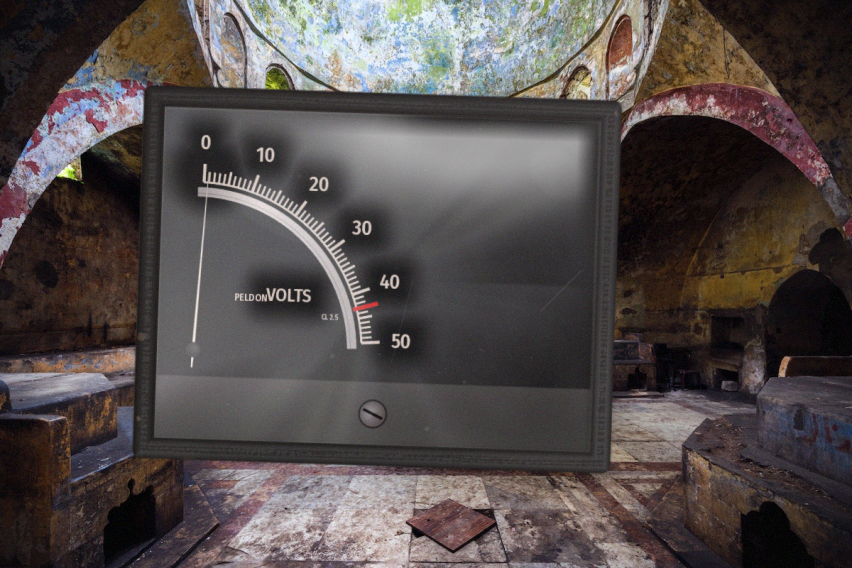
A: 1 V
